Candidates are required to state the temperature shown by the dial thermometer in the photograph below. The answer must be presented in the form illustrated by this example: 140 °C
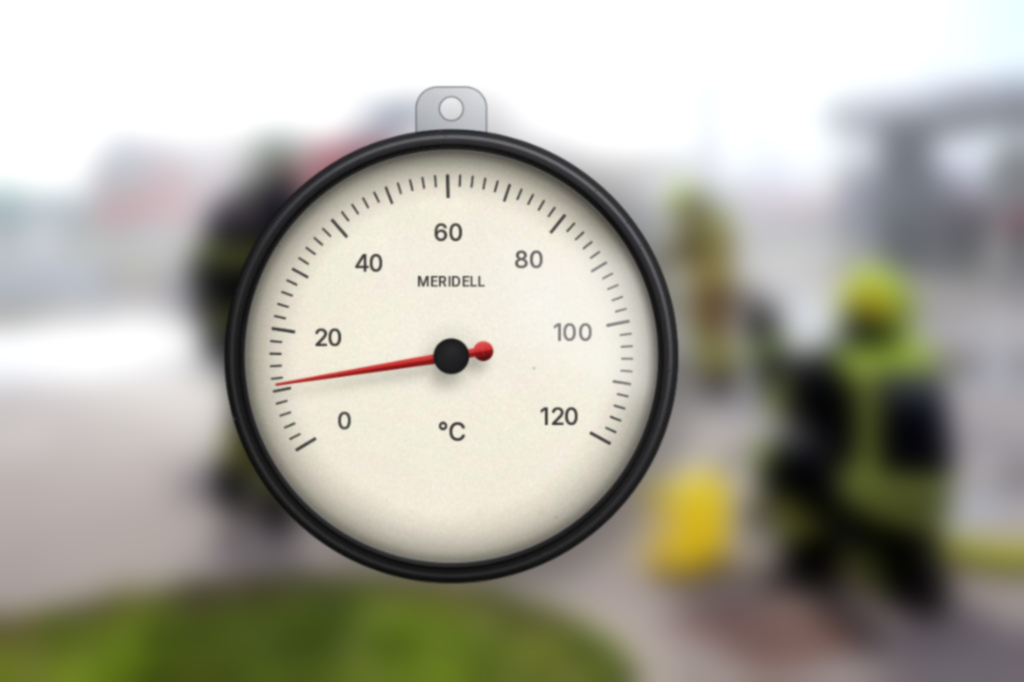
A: 11 °C
